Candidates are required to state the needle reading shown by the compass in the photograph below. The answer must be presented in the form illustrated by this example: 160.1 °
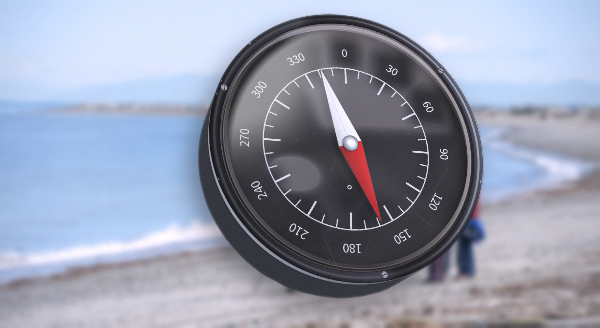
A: 160 °
